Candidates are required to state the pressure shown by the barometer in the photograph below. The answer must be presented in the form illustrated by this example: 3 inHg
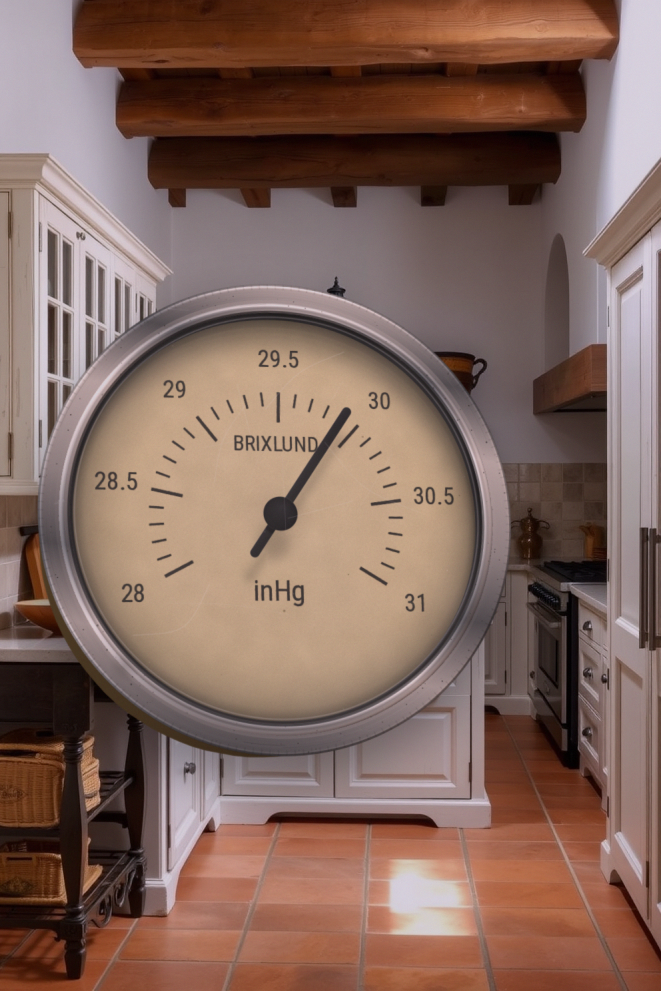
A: 29.9 inHg
